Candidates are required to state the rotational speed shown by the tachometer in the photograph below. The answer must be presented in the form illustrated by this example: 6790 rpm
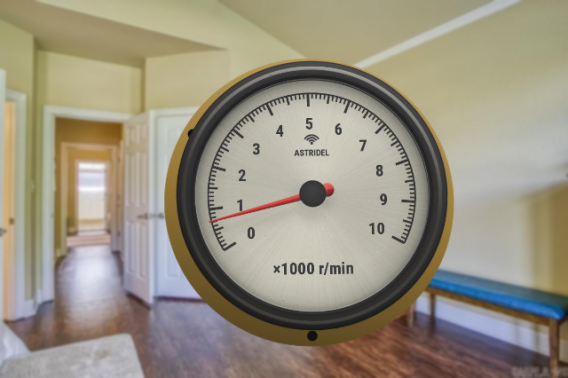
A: 700 rpm
